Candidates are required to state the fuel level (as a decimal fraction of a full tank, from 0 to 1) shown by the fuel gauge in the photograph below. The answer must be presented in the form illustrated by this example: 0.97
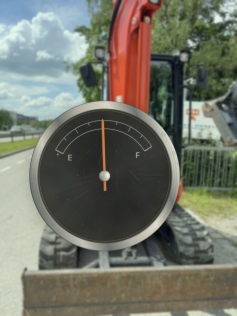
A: 0.5
